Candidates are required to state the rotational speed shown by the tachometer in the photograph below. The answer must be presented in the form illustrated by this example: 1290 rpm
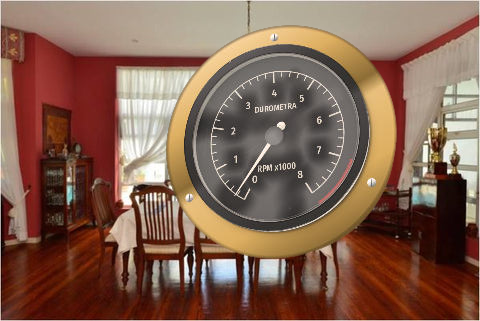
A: 200 rpm
